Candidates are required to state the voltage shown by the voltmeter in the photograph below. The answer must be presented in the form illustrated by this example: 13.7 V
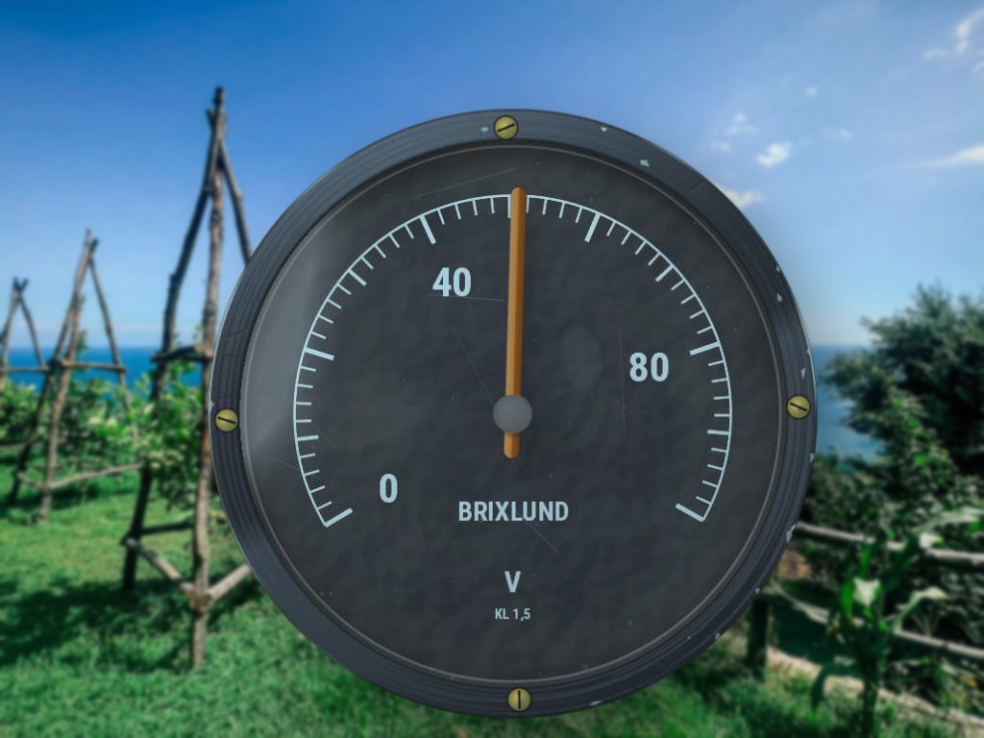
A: 51 V
